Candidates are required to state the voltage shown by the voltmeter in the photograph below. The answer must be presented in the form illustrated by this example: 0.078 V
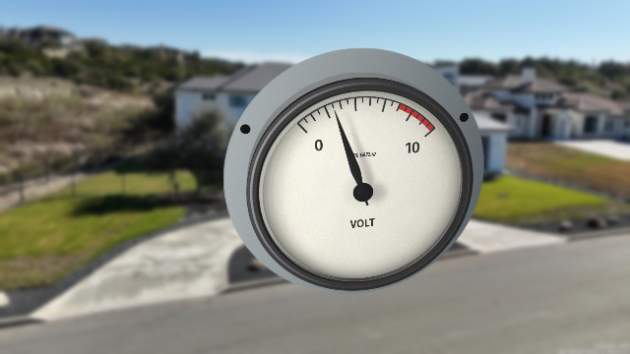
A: 2.5 V
